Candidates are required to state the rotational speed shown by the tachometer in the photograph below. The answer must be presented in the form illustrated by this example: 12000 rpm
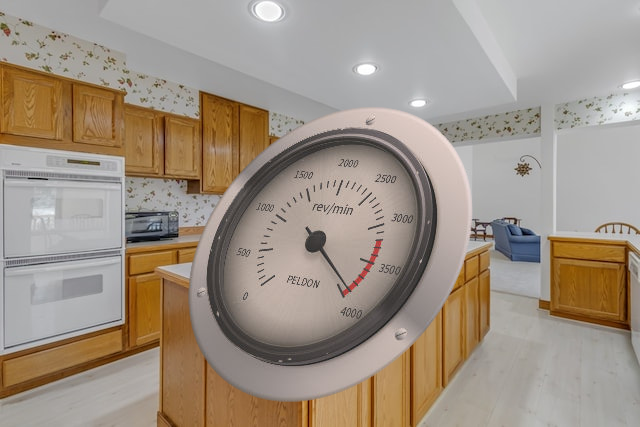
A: 3900 rpm
